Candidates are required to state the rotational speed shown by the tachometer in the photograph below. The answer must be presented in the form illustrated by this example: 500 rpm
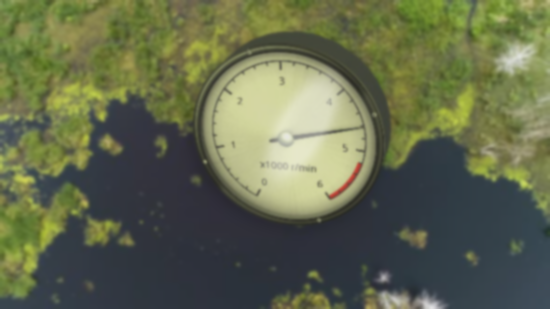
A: 4600 rpm
